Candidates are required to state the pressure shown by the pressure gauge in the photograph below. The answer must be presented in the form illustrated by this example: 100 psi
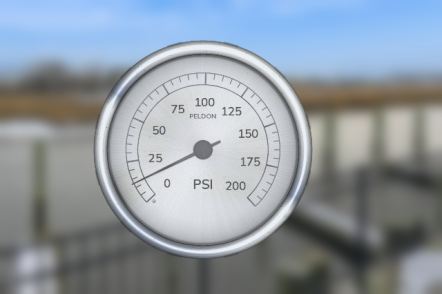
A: 12.5 psi
